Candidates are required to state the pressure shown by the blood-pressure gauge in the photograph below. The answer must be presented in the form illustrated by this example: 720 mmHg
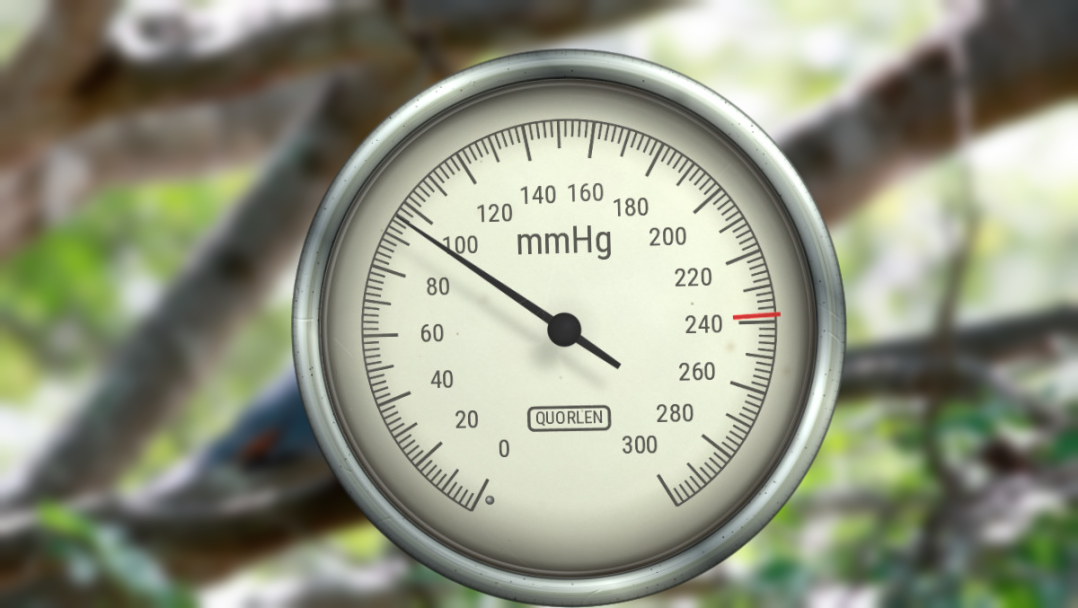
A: 96 mmHg
